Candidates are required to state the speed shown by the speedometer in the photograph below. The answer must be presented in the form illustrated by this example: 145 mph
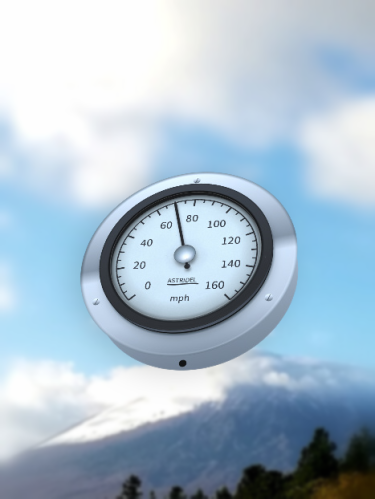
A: 70 mph
